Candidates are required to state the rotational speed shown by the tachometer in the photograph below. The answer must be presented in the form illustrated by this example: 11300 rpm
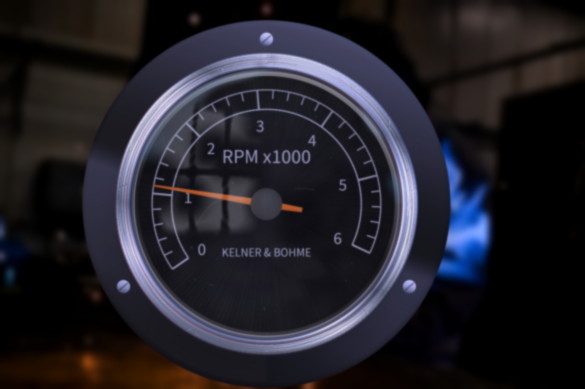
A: 1100 rpm
